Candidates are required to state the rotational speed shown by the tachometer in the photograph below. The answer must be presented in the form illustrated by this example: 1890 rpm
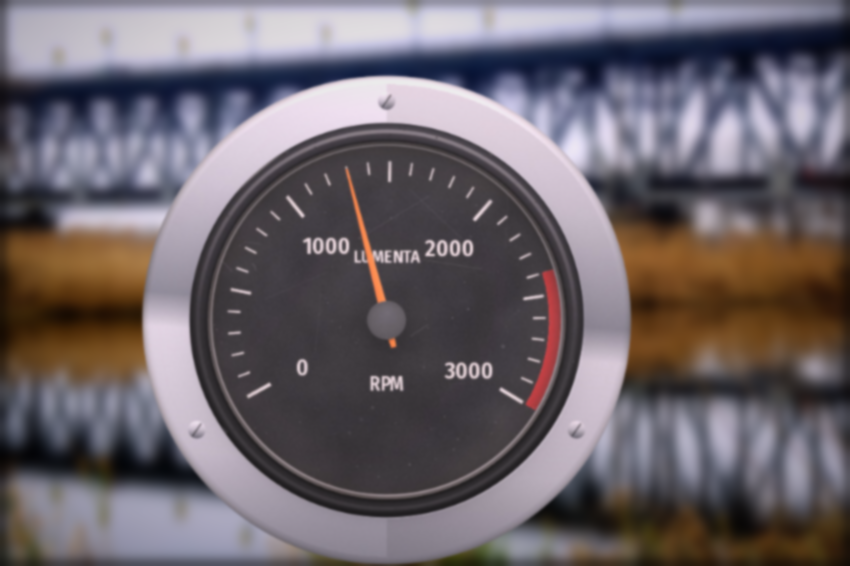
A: 1300 rpm
